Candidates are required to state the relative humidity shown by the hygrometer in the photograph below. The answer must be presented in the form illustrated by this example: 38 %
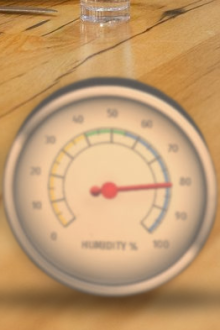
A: 80 %
